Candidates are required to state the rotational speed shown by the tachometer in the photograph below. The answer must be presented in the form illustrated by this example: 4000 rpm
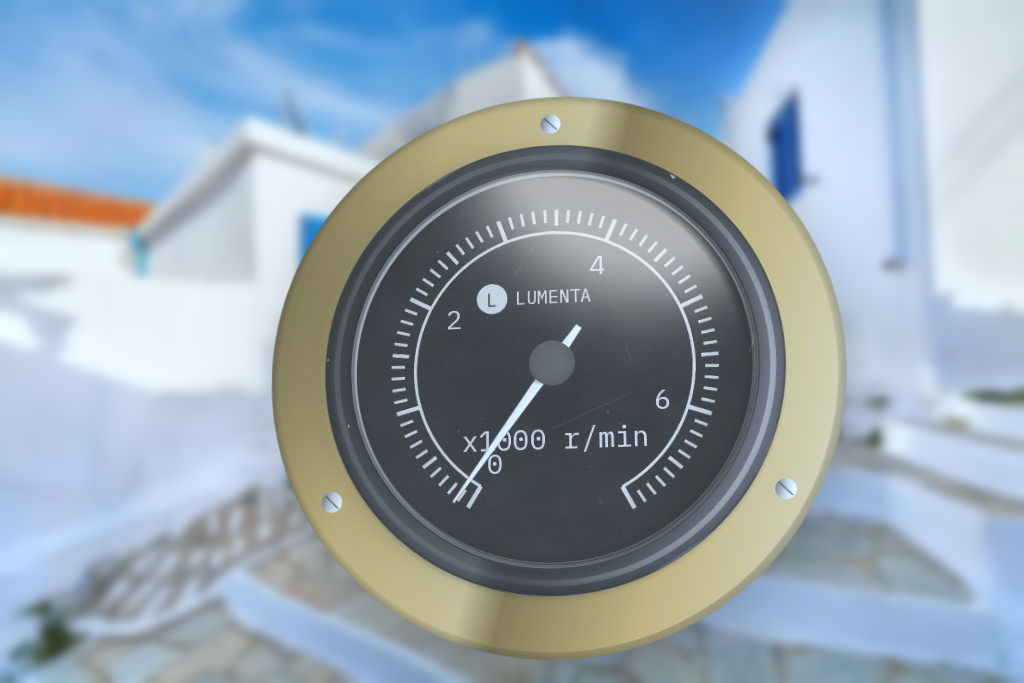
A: 100 rpm
